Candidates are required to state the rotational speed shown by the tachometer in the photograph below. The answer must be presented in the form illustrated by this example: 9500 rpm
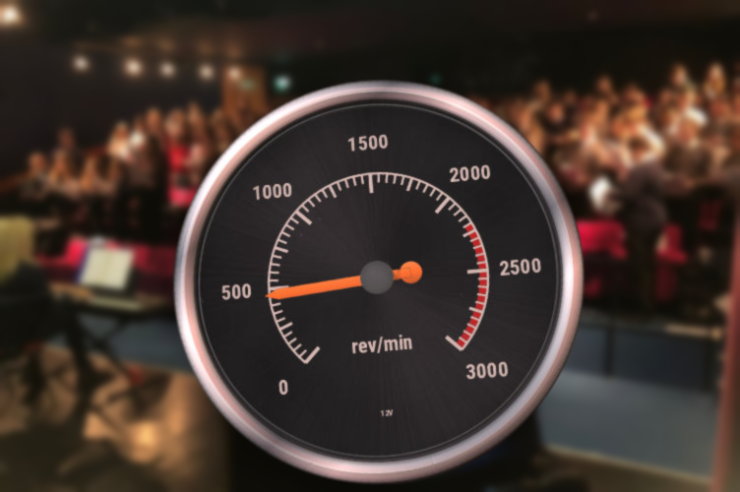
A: 450 rpm
